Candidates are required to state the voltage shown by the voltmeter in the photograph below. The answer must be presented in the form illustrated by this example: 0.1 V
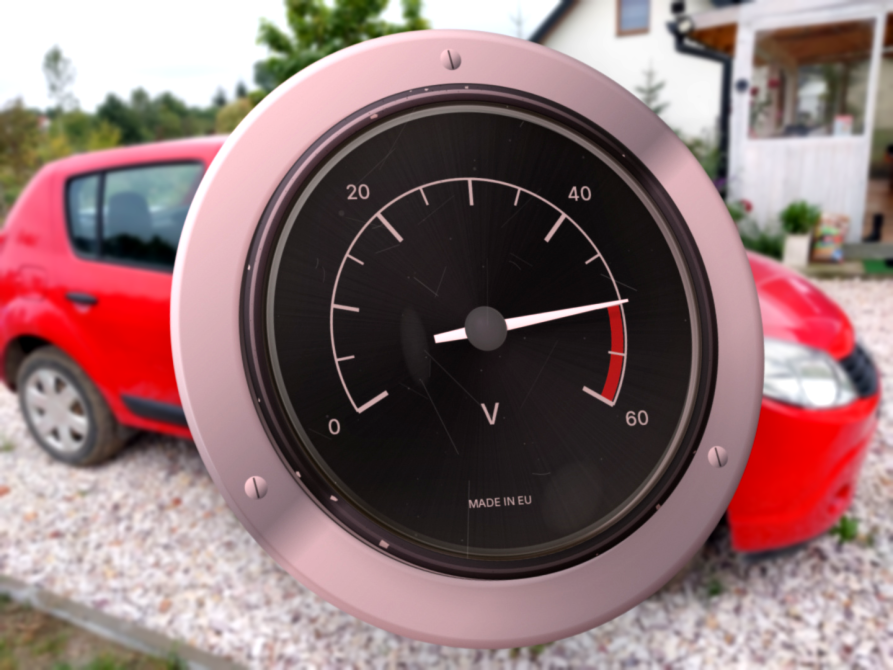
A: 50 V
